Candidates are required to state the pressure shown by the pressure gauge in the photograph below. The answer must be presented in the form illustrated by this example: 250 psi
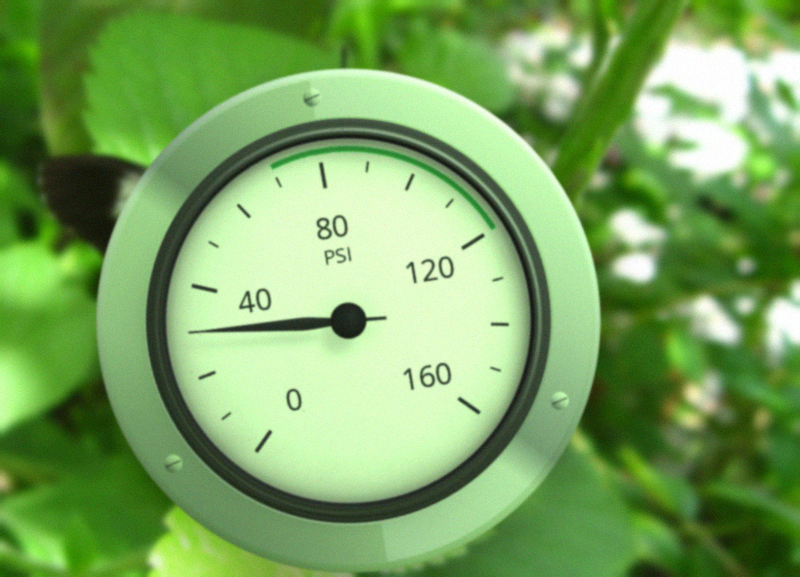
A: 30 psi
